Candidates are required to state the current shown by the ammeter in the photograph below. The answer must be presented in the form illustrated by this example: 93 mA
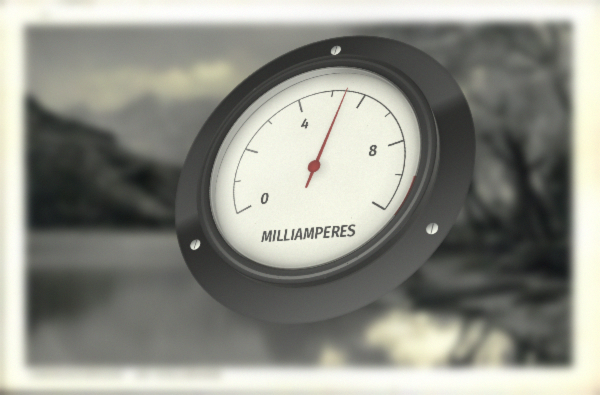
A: 5.5 mA
